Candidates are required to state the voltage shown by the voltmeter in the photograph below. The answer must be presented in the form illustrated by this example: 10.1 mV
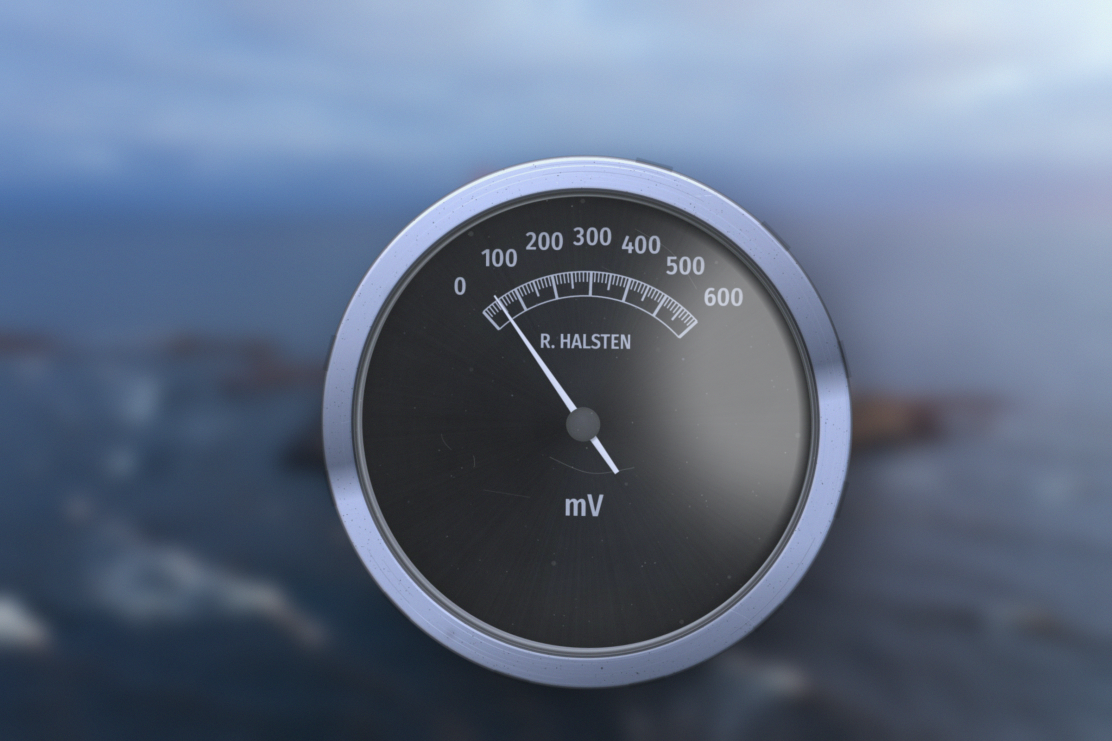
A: 50 mV
